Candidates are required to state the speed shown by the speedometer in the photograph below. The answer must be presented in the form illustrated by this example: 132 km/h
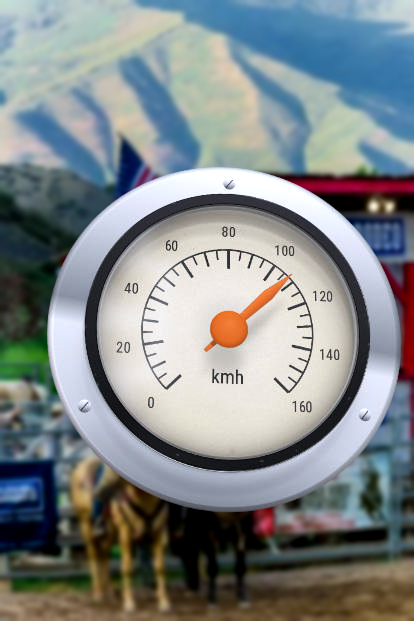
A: 107.5 km/h
